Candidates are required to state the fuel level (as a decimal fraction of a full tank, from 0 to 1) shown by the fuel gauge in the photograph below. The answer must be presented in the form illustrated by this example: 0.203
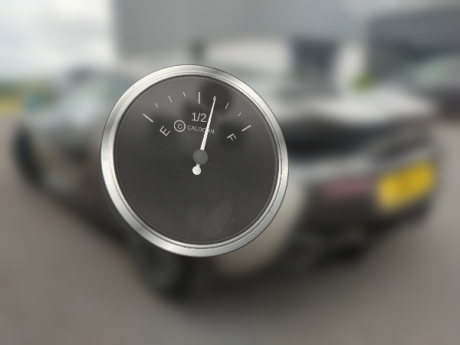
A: 0.625
